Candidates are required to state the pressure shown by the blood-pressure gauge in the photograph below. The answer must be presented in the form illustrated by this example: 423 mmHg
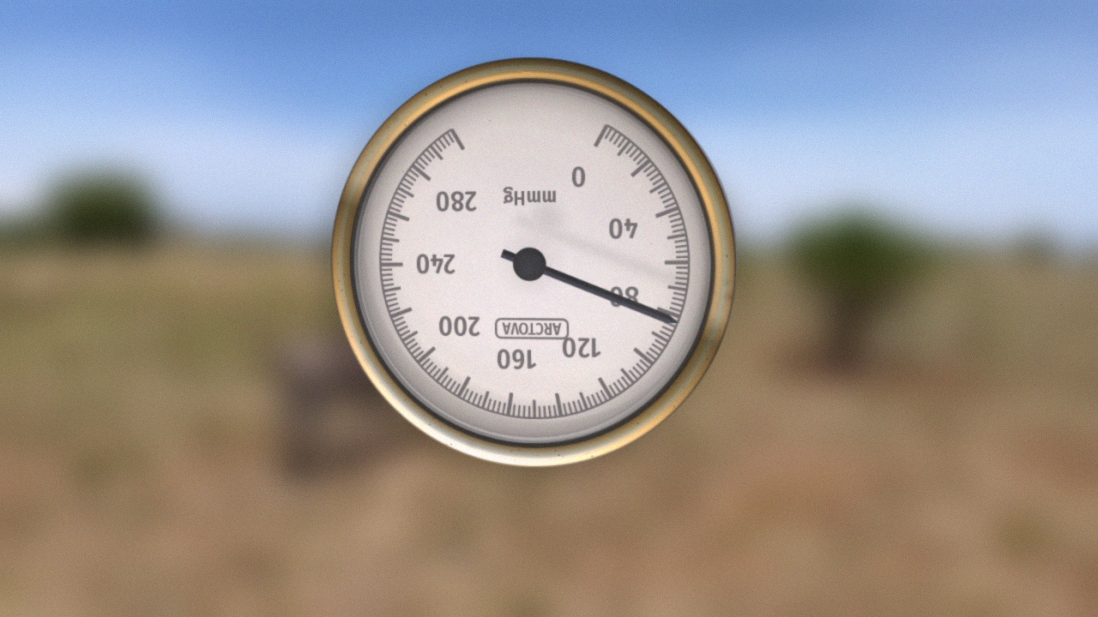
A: 82 mmHg
